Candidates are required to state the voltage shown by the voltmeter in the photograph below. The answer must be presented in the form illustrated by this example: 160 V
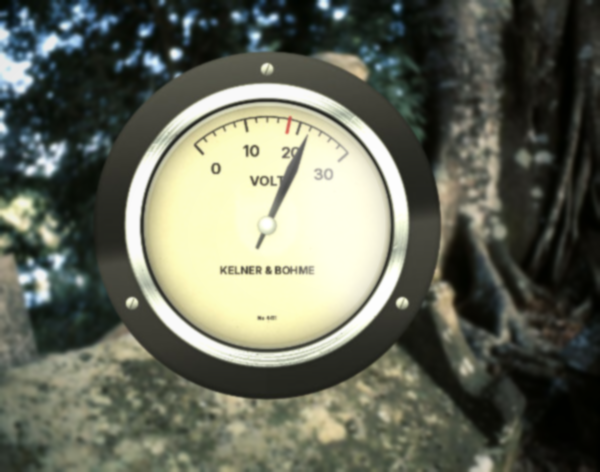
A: 22 V
